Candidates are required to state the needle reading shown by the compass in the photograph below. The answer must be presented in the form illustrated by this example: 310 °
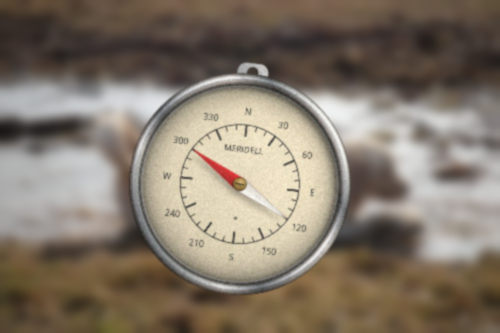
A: 300 °
